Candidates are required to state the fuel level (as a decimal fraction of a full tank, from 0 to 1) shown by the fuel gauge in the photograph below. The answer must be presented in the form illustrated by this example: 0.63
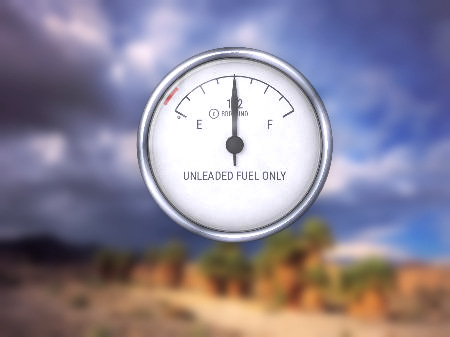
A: 0.5
